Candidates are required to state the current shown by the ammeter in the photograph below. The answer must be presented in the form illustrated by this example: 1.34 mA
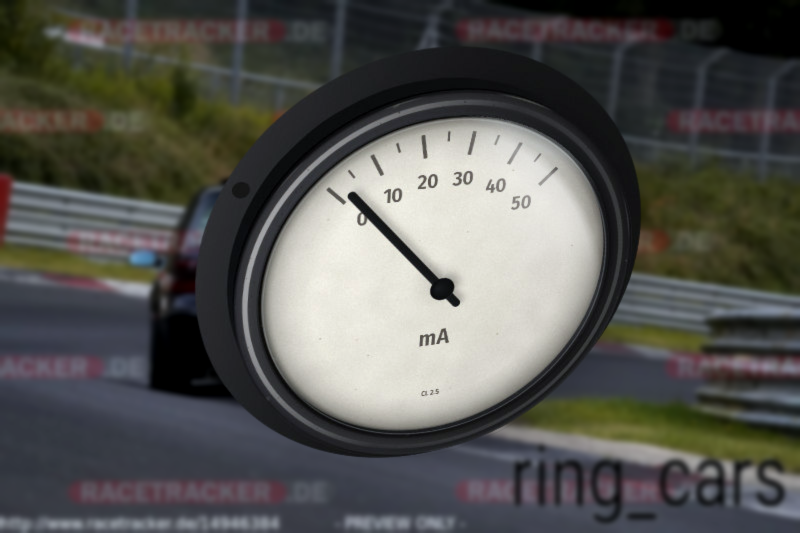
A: 2.5 mA
